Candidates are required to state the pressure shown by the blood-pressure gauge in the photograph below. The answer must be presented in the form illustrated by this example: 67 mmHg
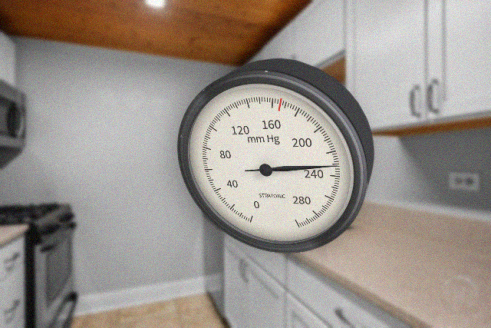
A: 230 mmHg
